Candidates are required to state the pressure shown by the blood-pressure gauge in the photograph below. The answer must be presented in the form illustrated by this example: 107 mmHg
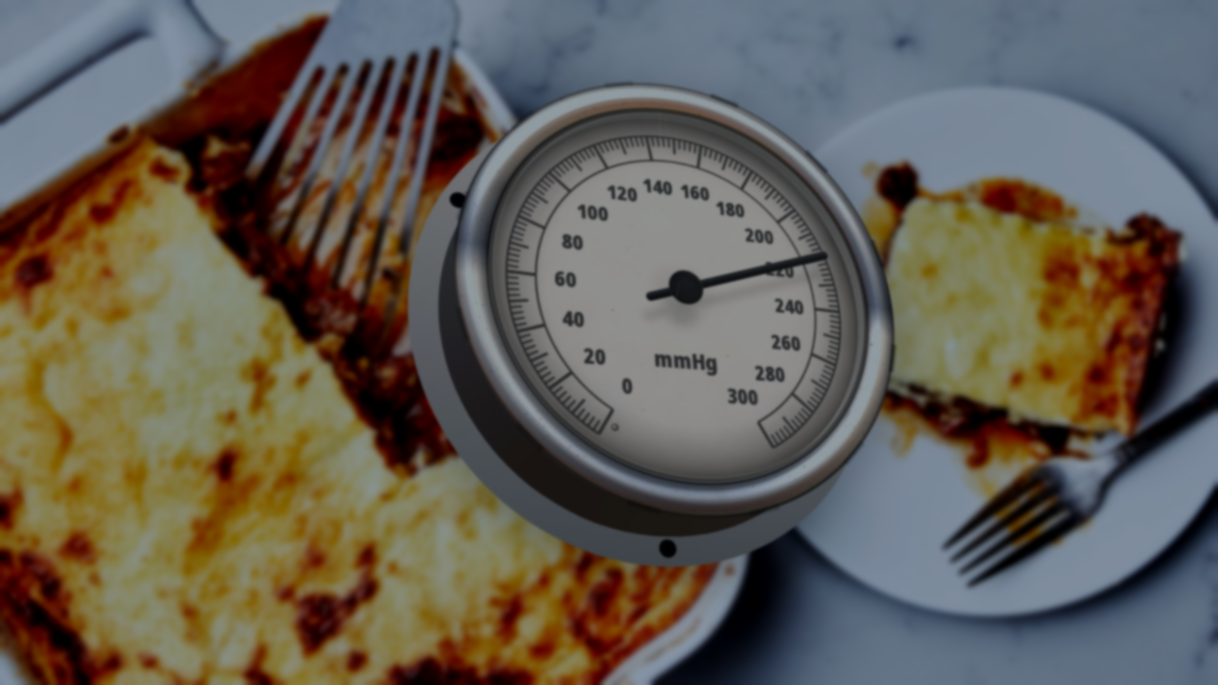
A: 220 mmHg
